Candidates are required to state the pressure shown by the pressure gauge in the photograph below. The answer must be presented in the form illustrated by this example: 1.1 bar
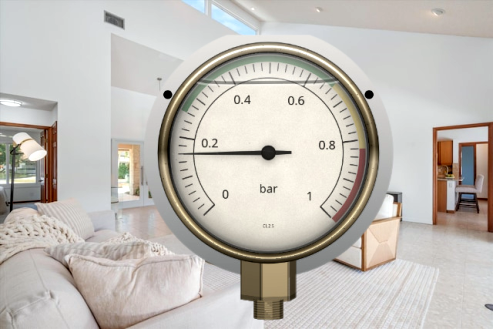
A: 0.16 bar
